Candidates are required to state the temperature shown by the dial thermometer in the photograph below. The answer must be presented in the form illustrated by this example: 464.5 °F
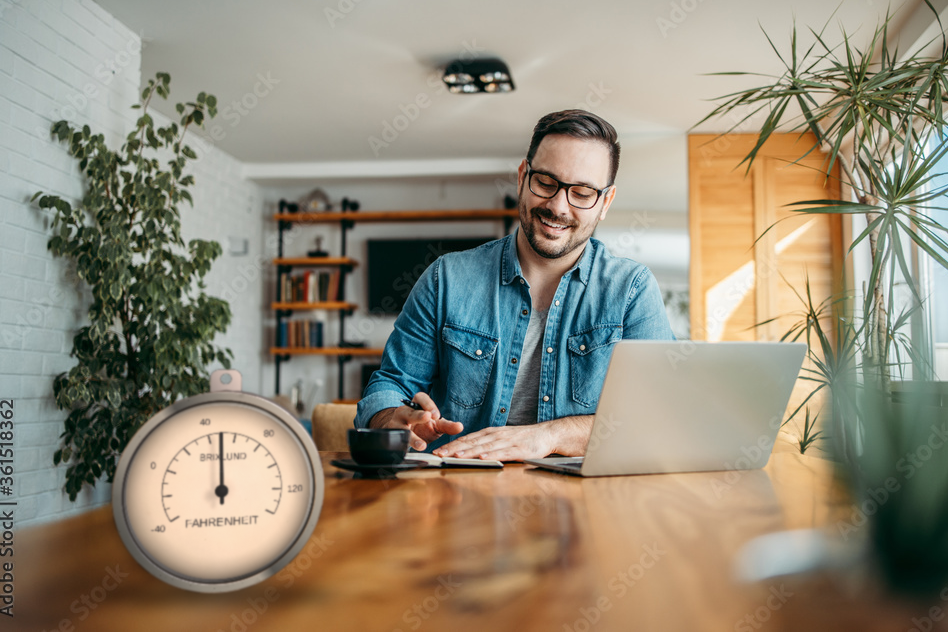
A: 50 °F
